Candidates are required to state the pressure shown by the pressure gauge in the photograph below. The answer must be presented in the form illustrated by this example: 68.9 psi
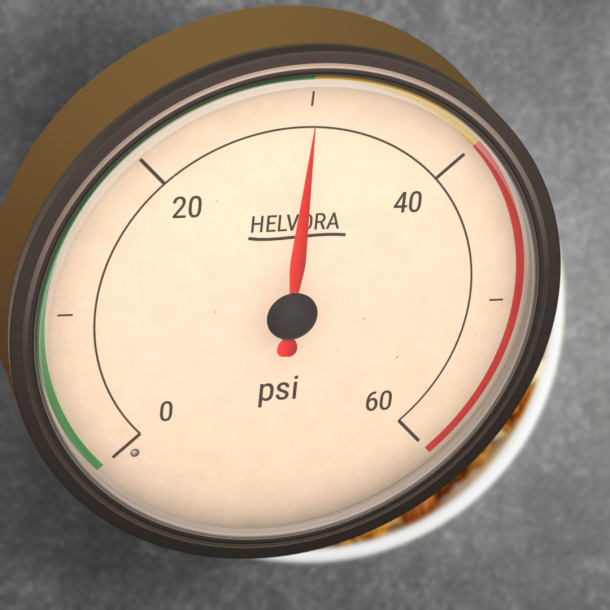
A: 30 psi
